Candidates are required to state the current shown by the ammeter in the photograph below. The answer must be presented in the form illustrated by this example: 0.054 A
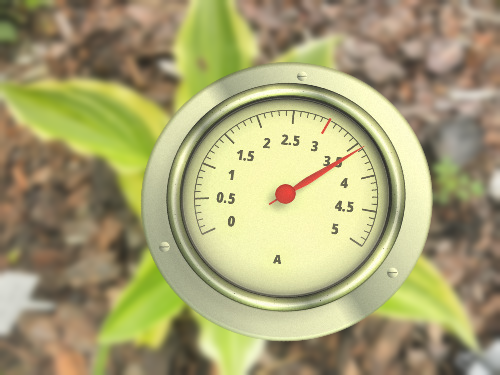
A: 3.6 A
